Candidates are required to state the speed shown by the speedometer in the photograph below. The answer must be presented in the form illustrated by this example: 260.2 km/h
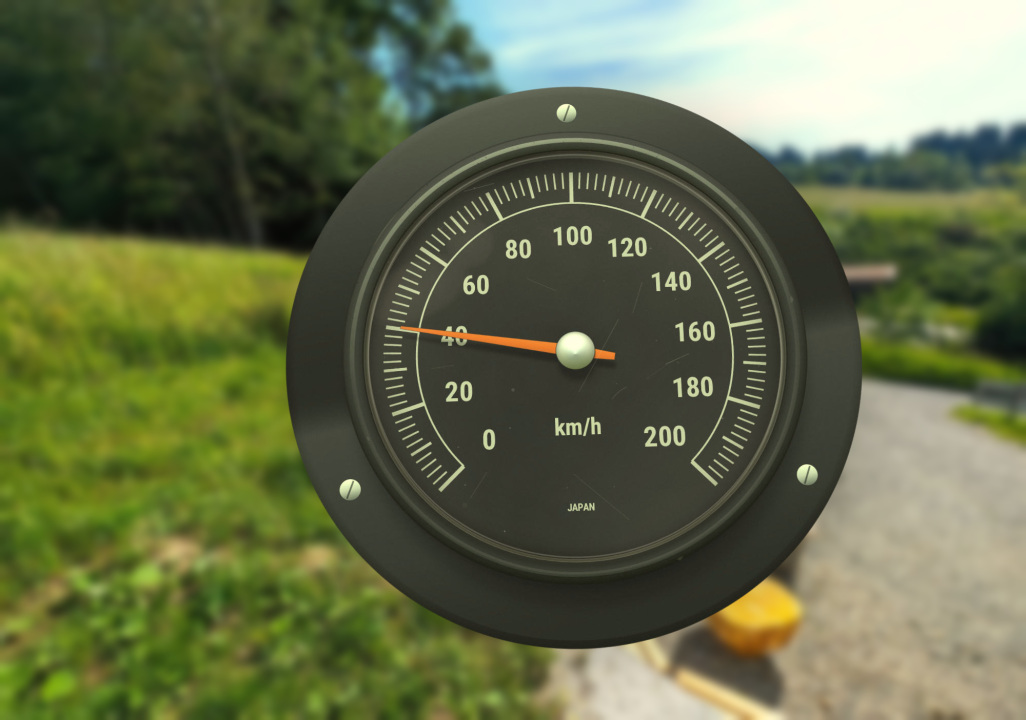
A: 40 km/h
